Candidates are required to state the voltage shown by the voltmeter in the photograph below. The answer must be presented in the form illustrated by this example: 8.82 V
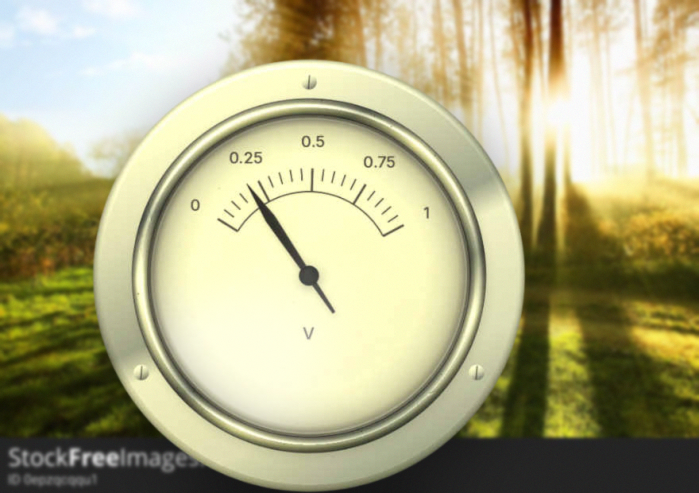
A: 0.2 V
